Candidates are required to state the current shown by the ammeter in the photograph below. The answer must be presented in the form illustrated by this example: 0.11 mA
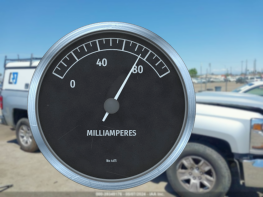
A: 75 mA
